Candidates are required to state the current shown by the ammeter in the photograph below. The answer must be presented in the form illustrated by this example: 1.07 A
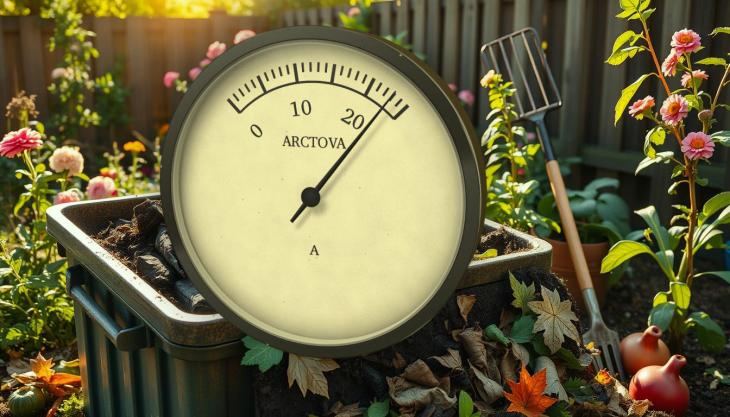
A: 23 A
